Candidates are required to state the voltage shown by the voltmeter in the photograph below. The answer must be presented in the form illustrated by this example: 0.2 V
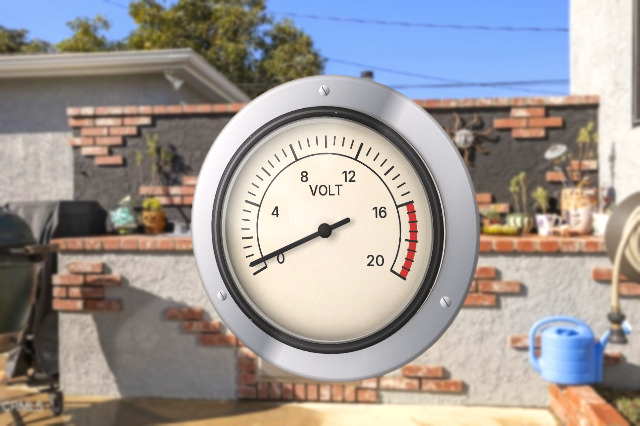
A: 0.5 V
